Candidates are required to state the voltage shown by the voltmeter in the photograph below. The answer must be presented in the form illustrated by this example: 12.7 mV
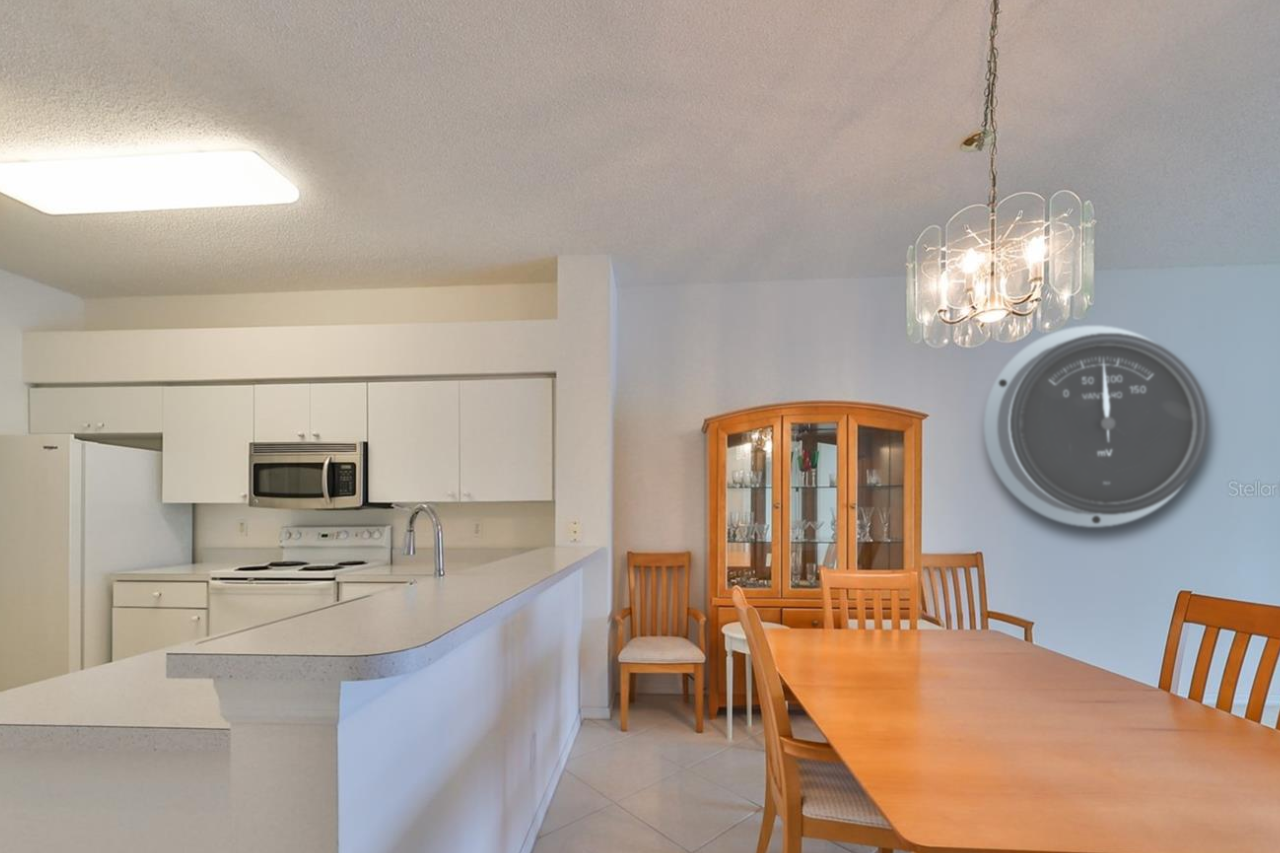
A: 75 mV
